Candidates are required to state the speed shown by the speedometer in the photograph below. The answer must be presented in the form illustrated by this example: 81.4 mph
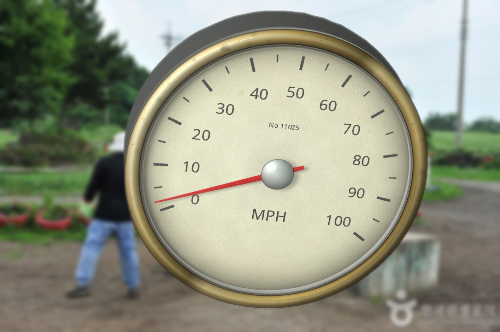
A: 2.5 mph
